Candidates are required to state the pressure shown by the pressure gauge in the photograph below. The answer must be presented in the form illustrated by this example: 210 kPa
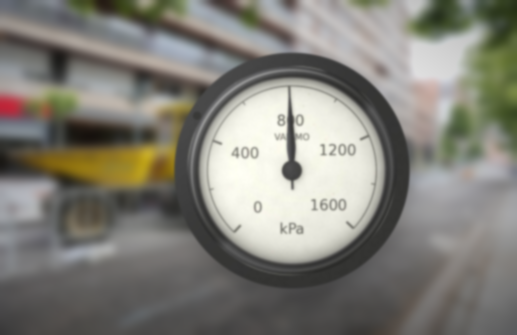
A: 800 kPa
